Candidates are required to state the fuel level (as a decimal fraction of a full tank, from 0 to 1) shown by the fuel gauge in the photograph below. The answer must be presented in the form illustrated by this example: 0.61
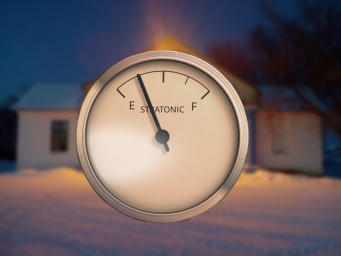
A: 0.25
